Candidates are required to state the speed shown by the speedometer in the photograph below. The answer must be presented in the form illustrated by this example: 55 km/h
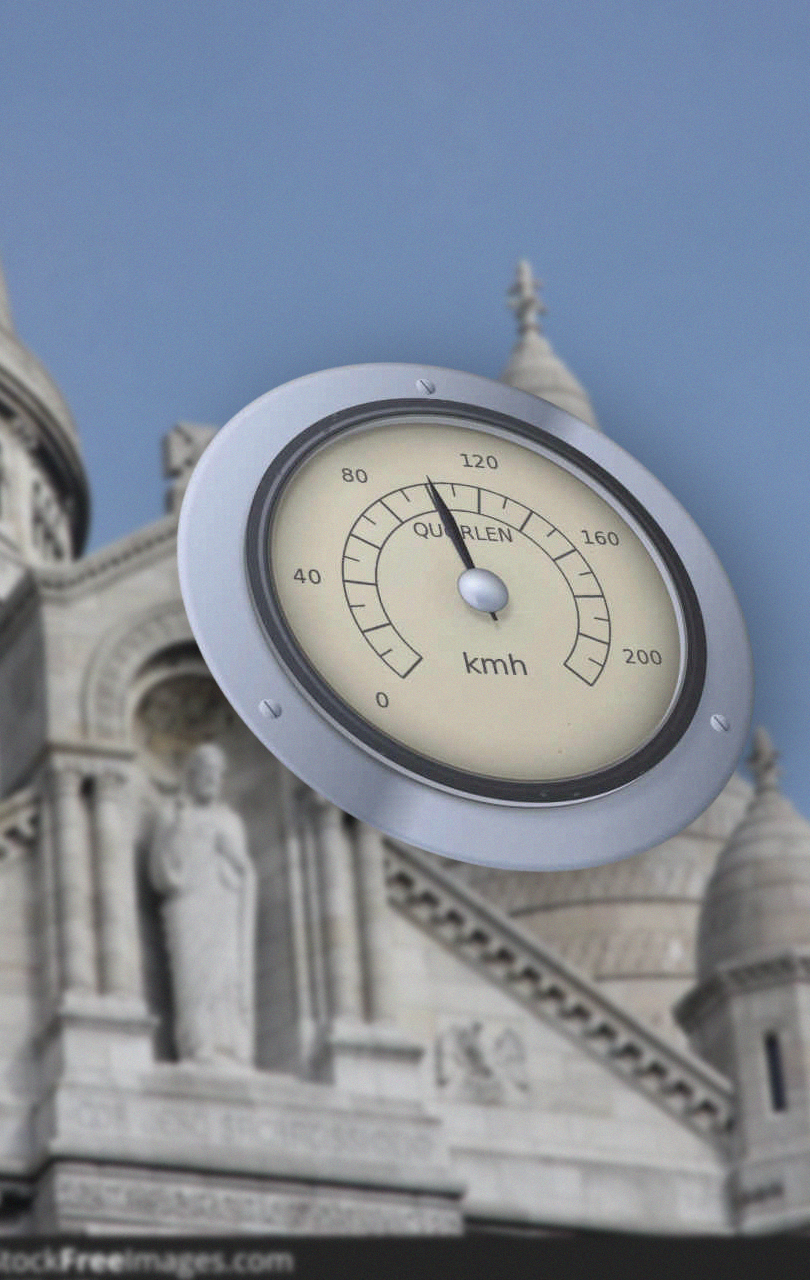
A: 100 km/h
